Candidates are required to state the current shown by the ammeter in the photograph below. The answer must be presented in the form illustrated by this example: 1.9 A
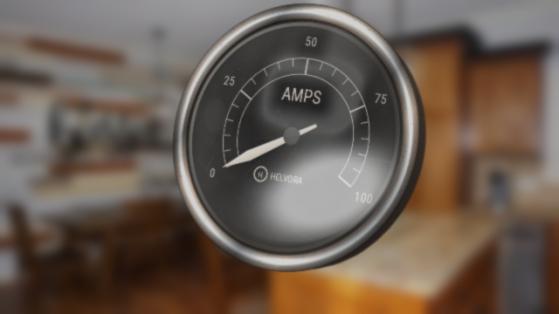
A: 0 A
